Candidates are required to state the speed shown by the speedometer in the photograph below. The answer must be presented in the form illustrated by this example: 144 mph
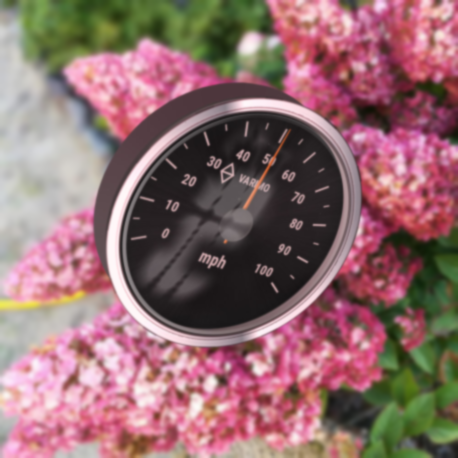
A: 50 mph
